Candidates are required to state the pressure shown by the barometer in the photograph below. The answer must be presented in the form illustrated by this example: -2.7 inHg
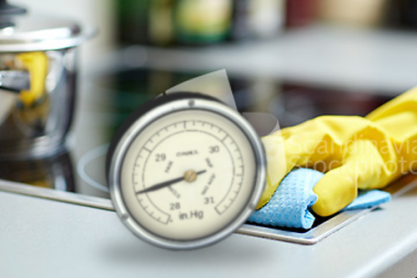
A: 28.5 inHg
